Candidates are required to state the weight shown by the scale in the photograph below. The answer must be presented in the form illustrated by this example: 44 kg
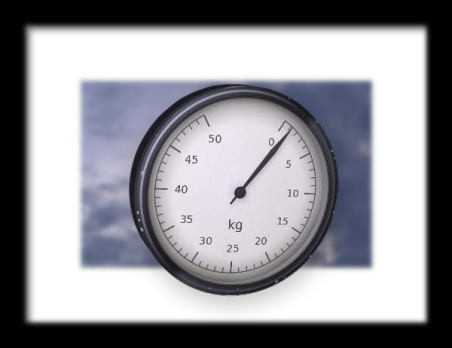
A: 1 kg
